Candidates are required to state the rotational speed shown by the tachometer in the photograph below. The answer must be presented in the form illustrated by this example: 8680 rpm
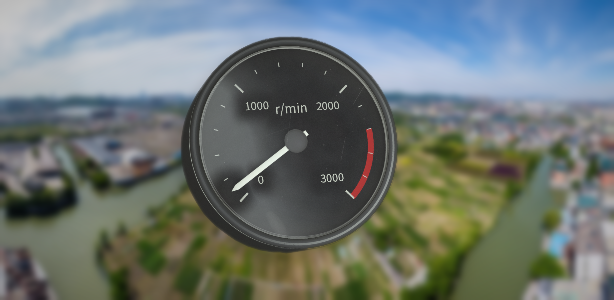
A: 100 rpm
